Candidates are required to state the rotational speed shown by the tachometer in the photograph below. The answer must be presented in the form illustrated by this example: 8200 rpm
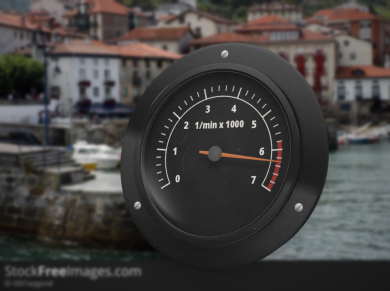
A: 6300 rpm
